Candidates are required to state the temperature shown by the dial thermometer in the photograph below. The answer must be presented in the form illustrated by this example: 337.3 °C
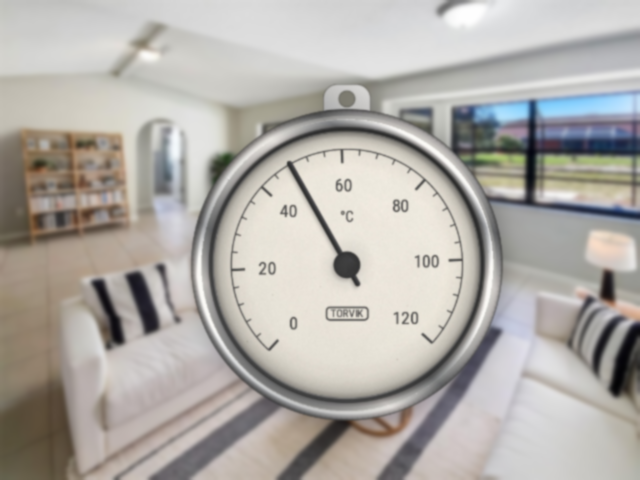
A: 48 °C
